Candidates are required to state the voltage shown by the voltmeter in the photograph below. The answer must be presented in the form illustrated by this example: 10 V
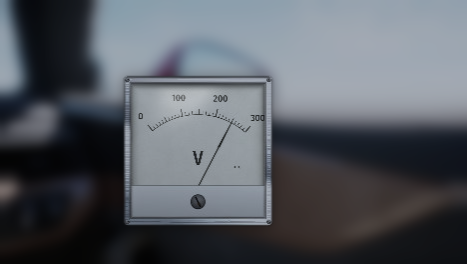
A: 250 V
